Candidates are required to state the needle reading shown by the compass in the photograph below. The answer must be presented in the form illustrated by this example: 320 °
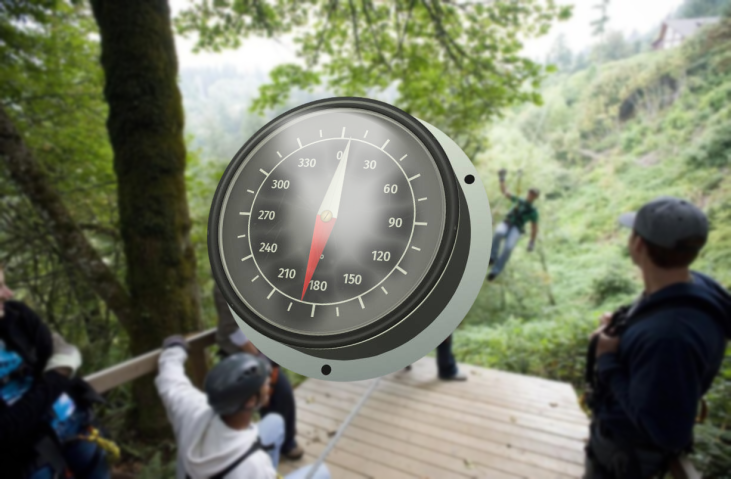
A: 187.5 °
